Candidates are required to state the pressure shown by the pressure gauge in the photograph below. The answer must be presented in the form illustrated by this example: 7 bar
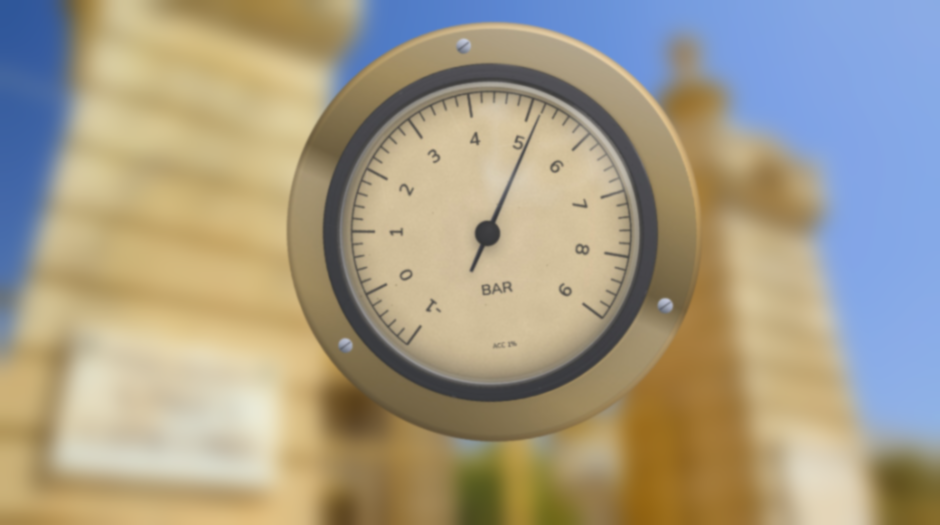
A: 5.2 bar
